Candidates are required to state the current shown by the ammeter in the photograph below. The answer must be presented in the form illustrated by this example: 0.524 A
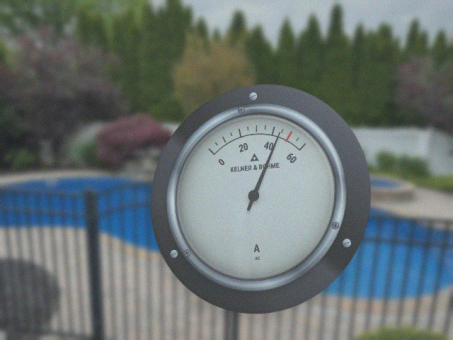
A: 45 A
